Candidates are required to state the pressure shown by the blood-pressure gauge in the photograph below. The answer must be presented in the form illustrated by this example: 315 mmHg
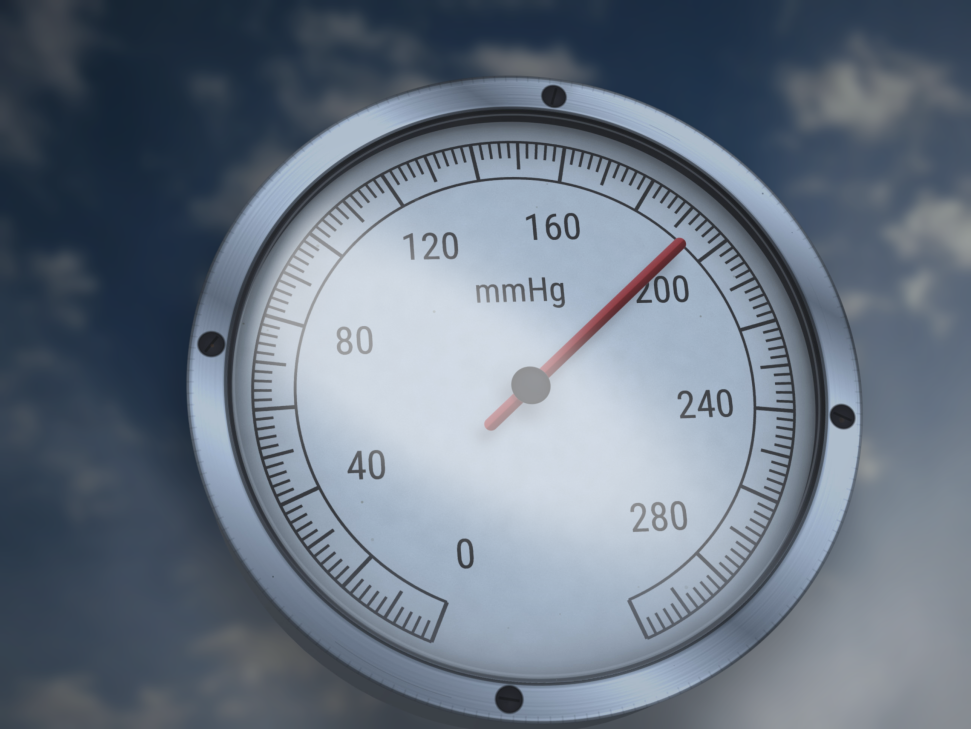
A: 194 mmHg
